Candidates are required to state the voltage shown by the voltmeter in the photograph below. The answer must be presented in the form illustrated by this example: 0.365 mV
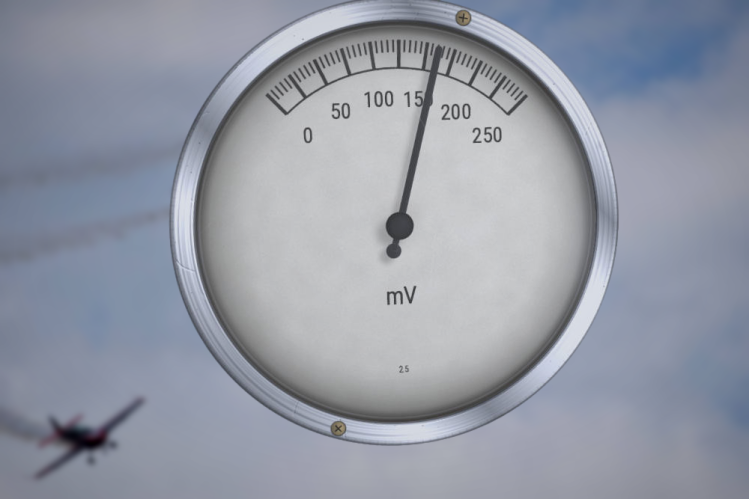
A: 160 mV
